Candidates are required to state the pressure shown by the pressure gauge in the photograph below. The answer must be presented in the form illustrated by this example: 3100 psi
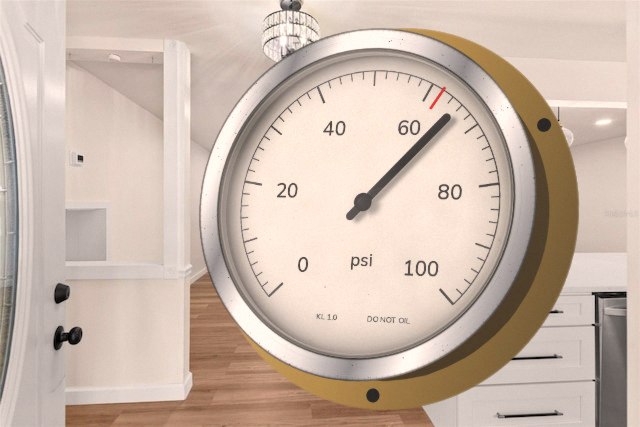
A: 66 psi
